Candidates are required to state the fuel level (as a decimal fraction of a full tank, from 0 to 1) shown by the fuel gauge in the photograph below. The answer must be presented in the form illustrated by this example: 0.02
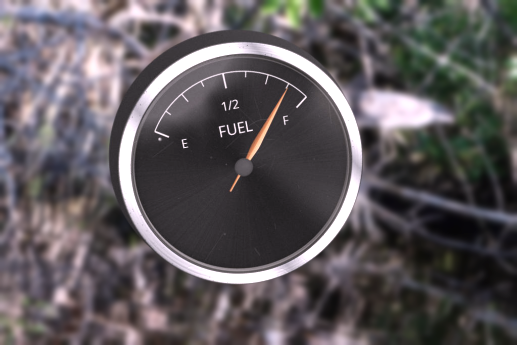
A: 0.875
